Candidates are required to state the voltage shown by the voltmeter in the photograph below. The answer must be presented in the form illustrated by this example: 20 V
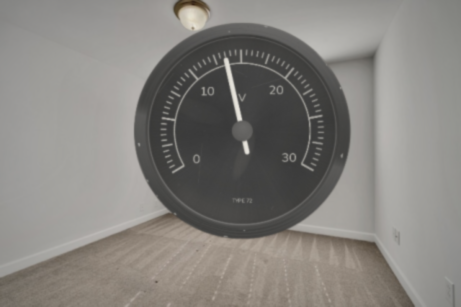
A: 13.5 V
